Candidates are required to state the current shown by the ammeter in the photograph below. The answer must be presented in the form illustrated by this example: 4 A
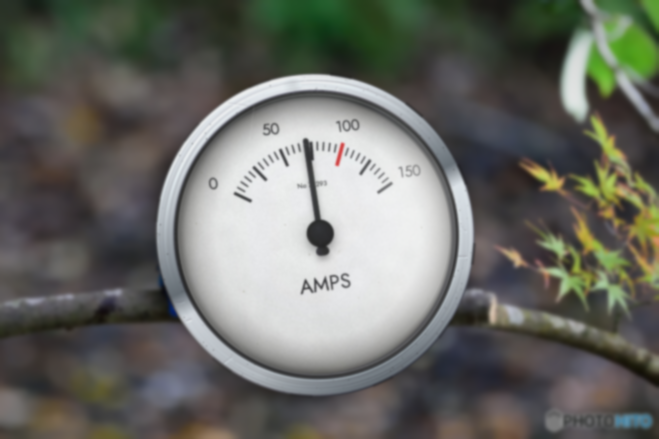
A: 70 A
